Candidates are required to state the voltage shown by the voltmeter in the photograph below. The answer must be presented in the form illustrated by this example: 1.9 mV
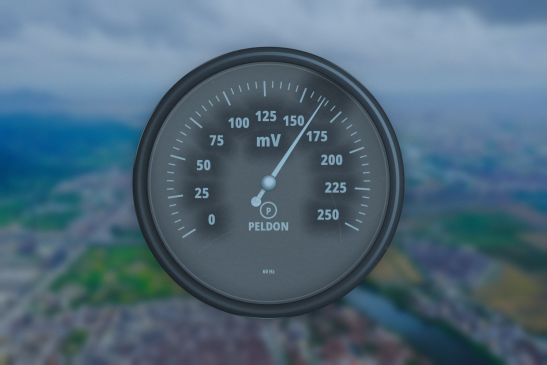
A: 162.5 mV
